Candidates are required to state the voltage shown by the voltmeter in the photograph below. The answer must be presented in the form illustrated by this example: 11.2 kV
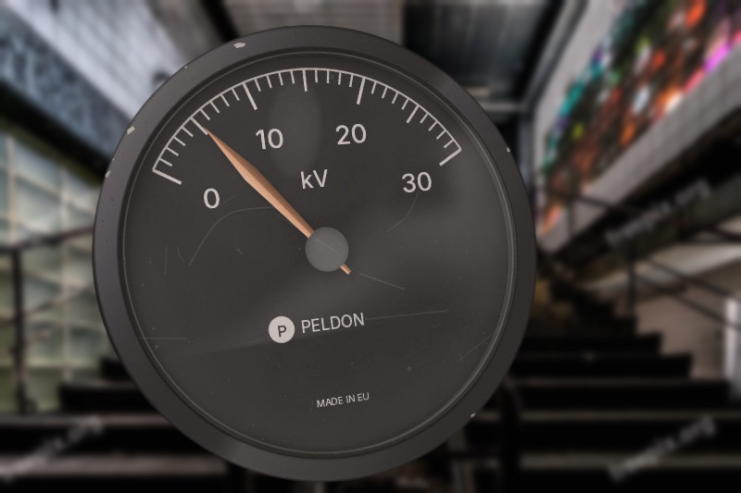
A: 5 kV
